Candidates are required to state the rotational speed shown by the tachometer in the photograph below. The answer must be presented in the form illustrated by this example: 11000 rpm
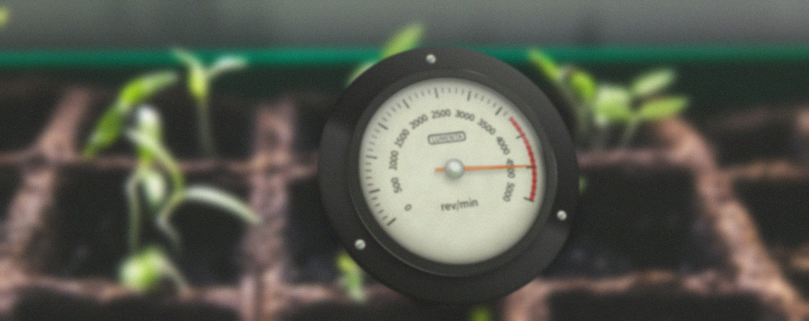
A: 4500 rpm
